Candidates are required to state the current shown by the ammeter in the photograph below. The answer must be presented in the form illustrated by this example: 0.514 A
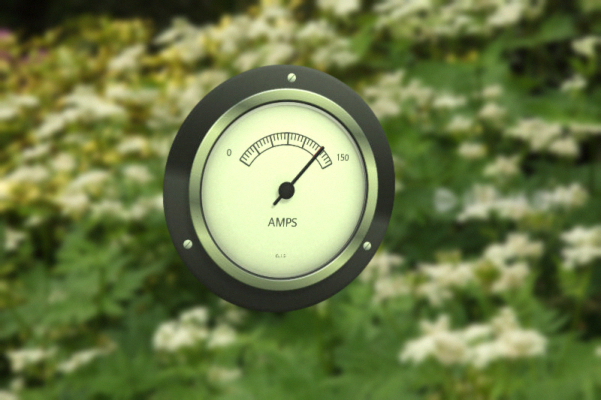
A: 125 A
